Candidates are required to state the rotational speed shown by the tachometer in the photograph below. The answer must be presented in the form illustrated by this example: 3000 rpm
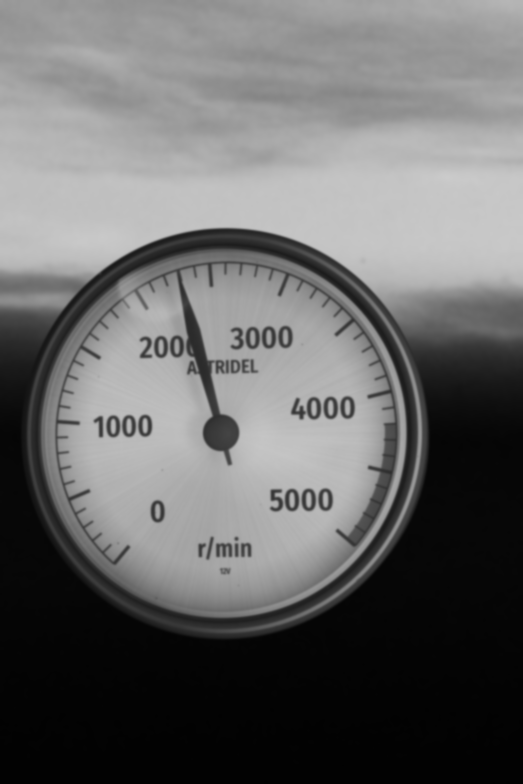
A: 2300 rpm
